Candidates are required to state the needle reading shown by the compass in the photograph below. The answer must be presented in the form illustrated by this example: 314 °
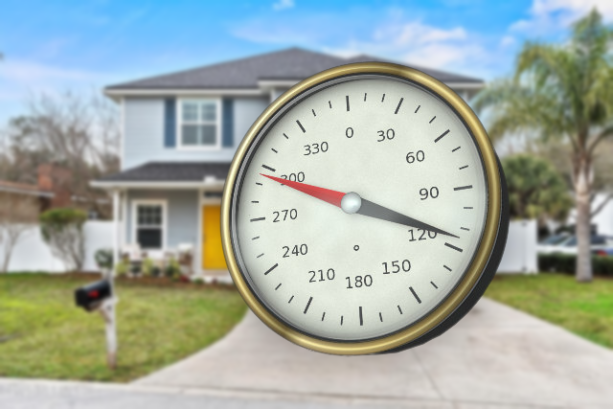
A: 295 °
